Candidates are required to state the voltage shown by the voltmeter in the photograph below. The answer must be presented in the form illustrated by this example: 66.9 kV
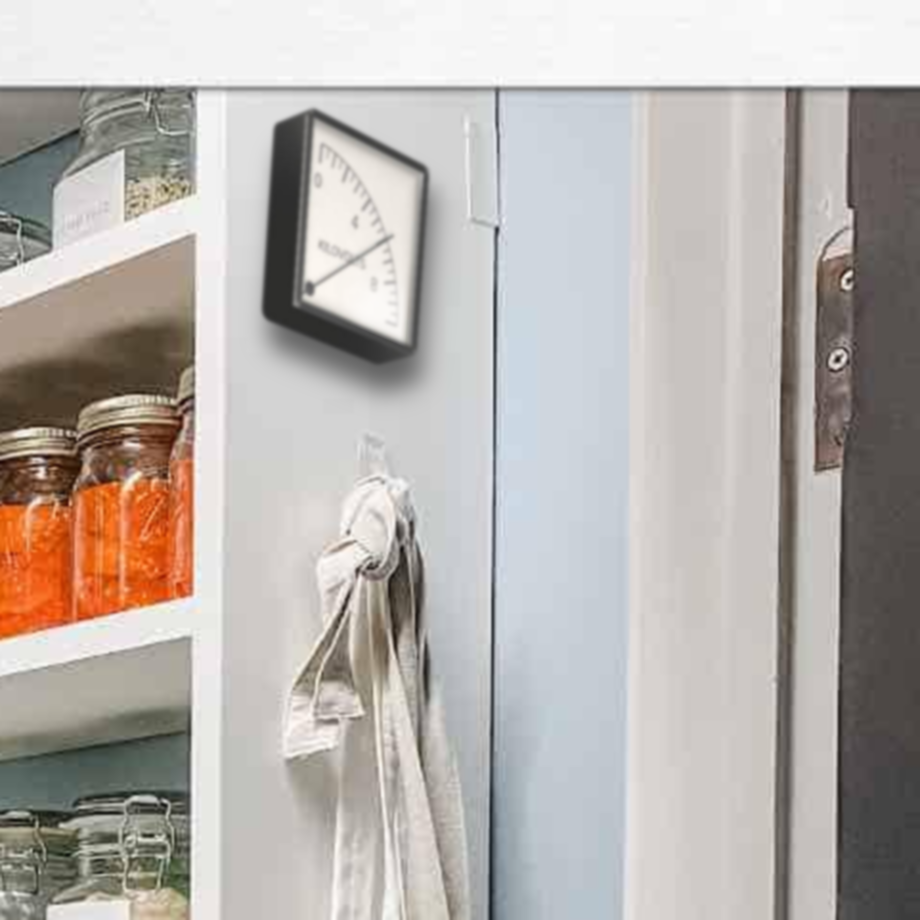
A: 6 kV
